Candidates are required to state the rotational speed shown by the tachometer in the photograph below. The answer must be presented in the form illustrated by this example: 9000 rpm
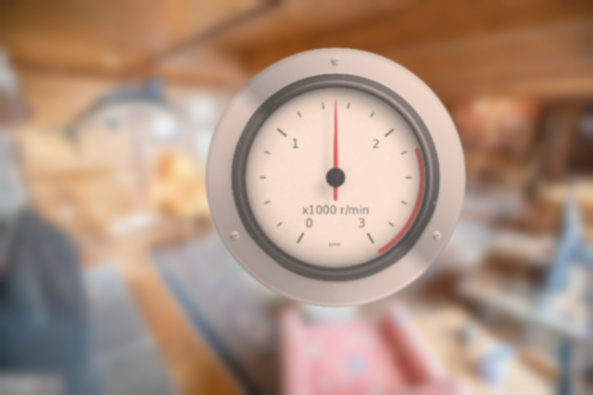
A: 1500 rpm
